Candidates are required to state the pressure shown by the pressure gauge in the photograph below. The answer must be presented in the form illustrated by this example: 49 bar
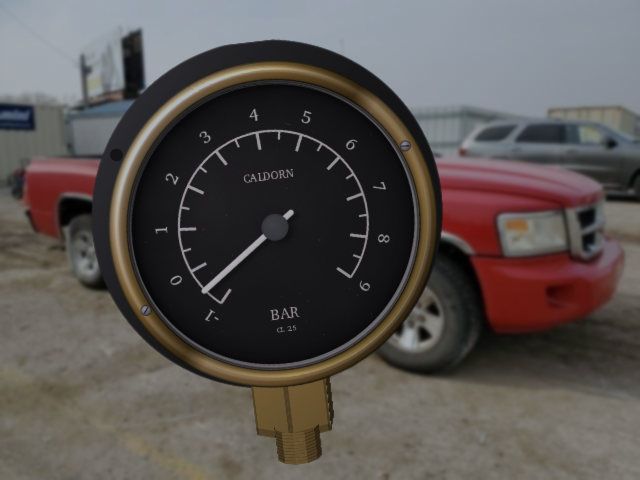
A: -0.5 bar
